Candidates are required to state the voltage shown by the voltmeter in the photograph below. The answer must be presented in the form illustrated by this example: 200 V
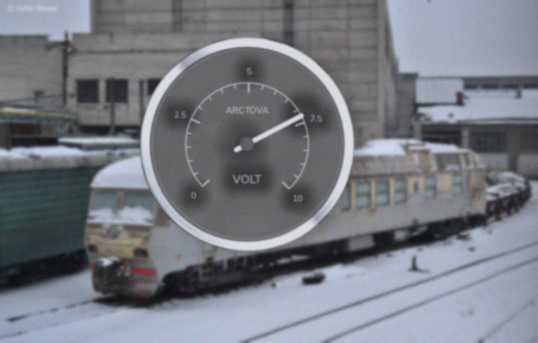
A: 7.25 V
